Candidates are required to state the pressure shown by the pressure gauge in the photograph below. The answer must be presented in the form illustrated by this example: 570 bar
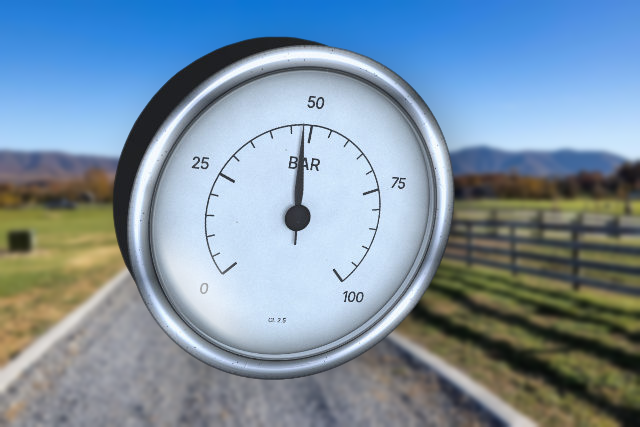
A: 47.5 bar
